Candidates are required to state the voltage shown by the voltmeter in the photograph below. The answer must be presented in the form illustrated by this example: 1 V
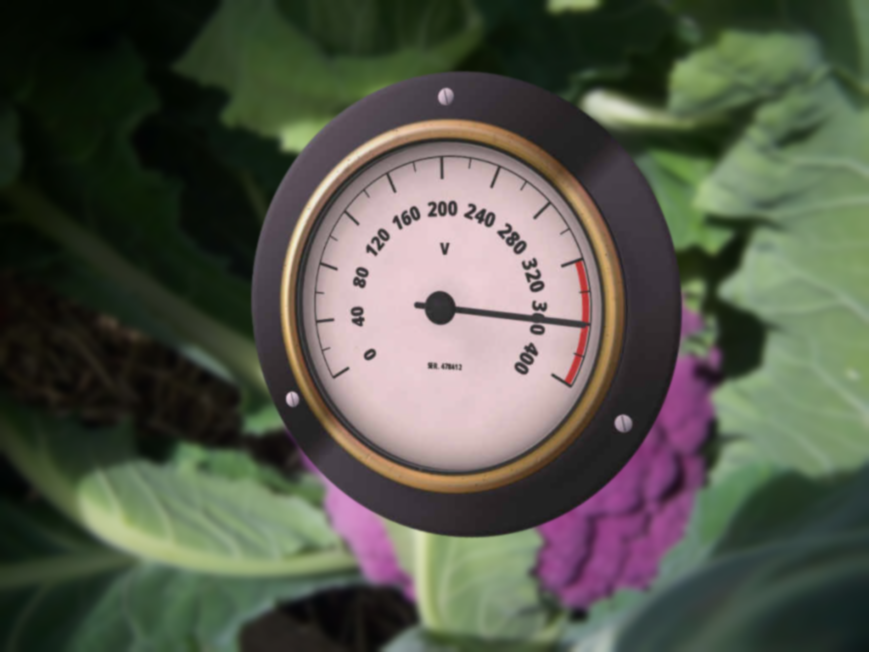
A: 360 V
